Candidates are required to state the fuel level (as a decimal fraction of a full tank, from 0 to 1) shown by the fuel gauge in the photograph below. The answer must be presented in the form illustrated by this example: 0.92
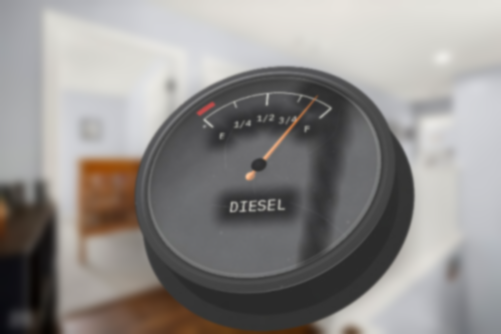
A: 0.875
